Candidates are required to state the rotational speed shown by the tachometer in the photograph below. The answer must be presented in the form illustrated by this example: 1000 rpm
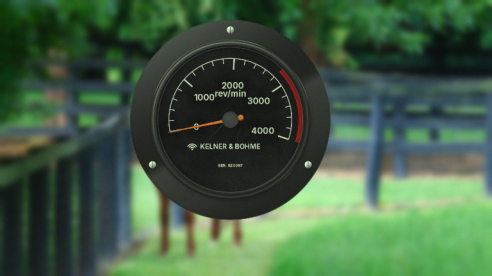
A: 0 rpm
